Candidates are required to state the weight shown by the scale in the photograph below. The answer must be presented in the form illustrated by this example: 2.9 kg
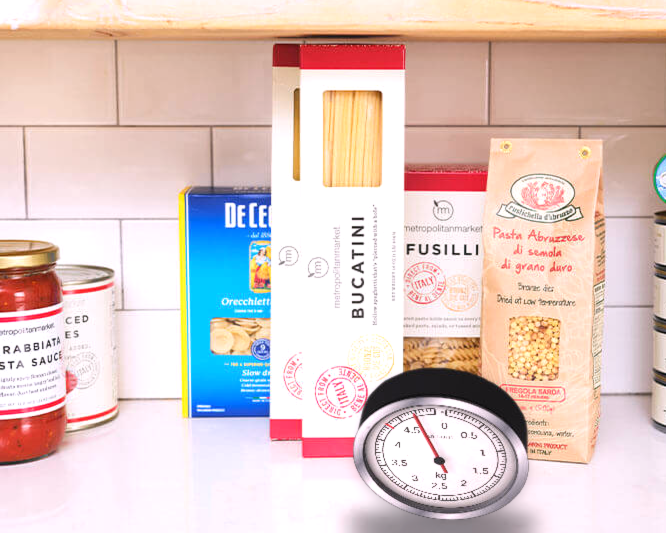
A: 4.75 kg
